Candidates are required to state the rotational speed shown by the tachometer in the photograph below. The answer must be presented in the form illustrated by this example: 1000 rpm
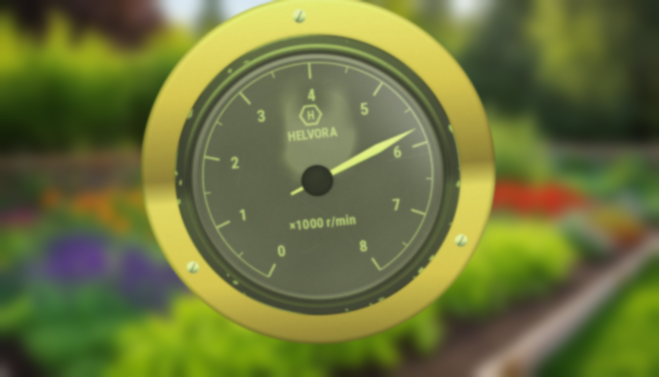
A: 5750 rpm
